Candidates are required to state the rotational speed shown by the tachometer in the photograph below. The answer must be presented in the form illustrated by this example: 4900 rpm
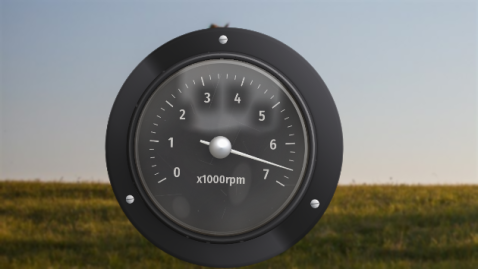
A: 6600 rpm
